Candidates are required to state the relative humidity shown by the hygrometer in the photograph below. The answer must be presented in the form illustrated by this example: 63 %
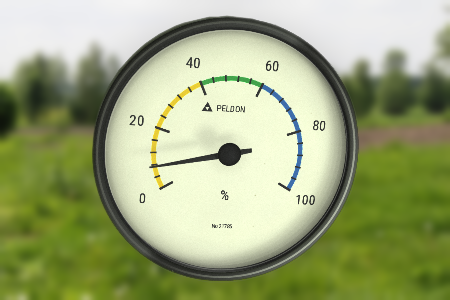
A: 8 %
